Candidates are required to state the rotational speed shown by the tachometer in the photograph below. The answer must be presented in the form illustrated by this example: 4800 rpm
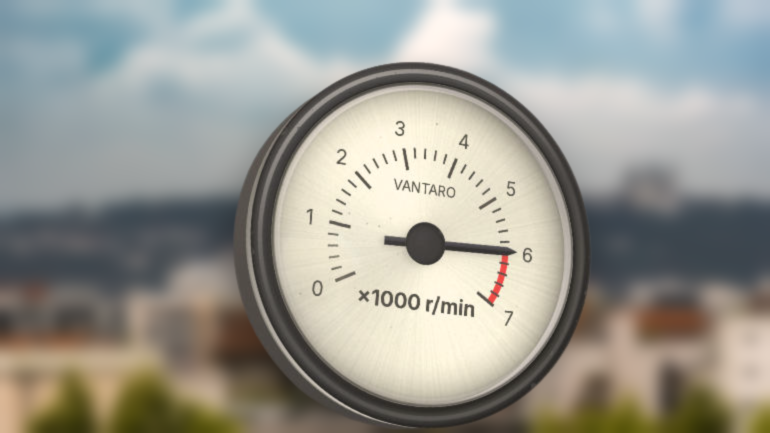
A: 6000 rpm
